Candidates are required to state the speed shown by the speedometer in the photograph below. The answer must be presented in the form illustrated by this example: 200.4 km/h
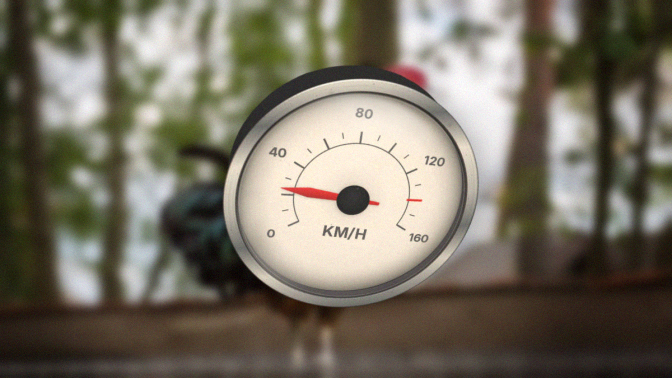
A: 25 km/h
